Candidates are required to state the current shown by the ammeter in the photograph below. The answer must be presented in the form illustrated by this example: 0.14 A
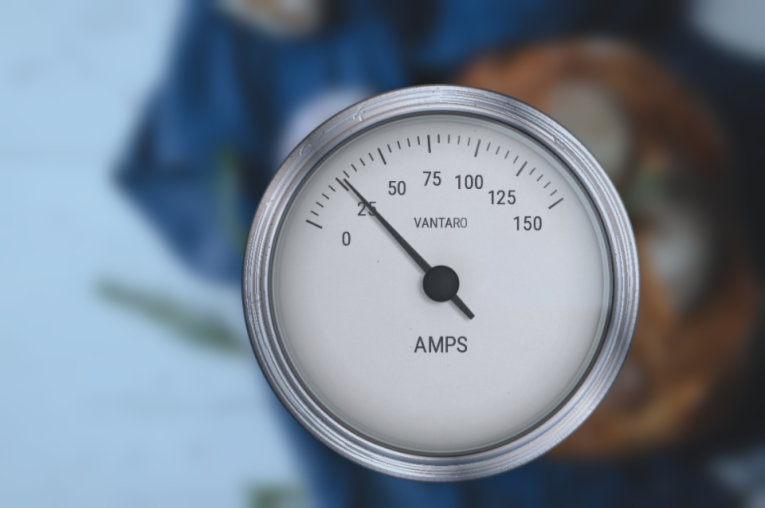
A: 27.5 A
